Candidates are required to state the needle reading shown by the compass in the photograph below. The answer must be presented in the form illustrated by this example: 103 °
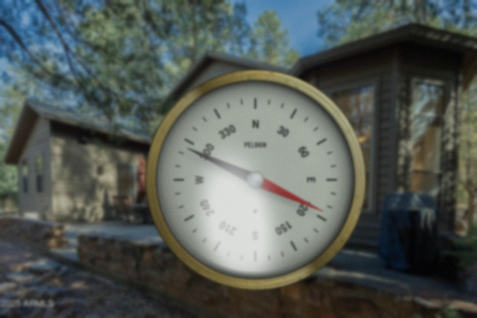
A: 115 °
